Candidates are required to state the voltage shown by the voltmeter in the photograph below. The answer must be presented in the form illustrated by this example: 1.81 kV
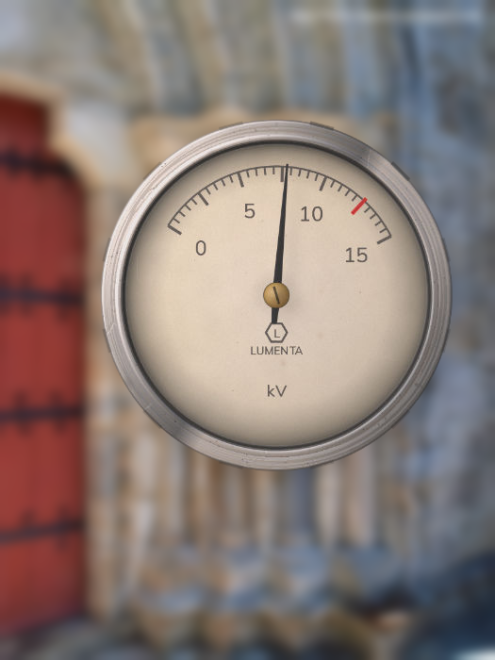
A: 7.75 kV
